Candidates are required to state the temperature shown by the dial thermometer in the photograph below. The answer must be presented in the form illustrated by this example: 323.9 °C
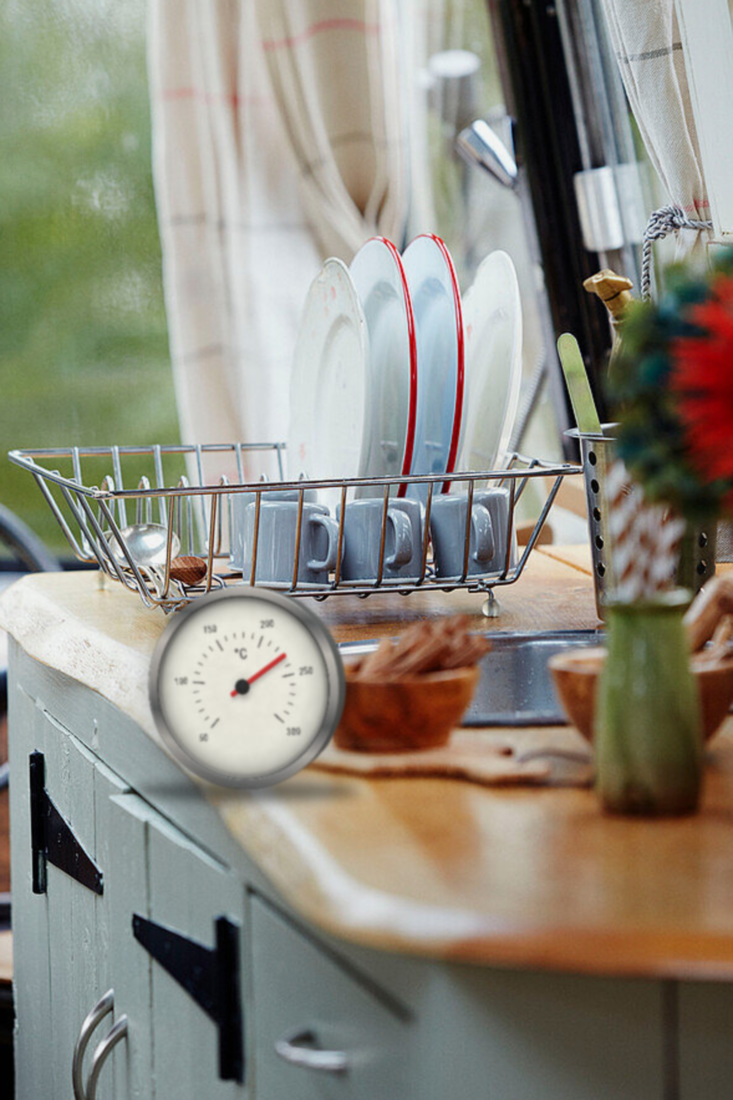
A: 230 °C
